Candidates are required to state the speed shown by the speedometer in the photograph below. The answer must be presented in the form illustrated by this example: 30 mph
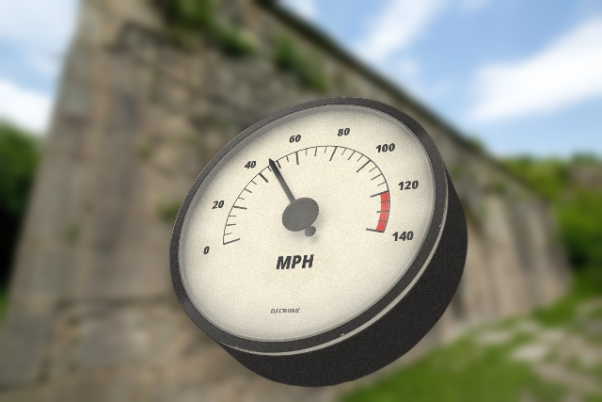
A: 47.5 mph
